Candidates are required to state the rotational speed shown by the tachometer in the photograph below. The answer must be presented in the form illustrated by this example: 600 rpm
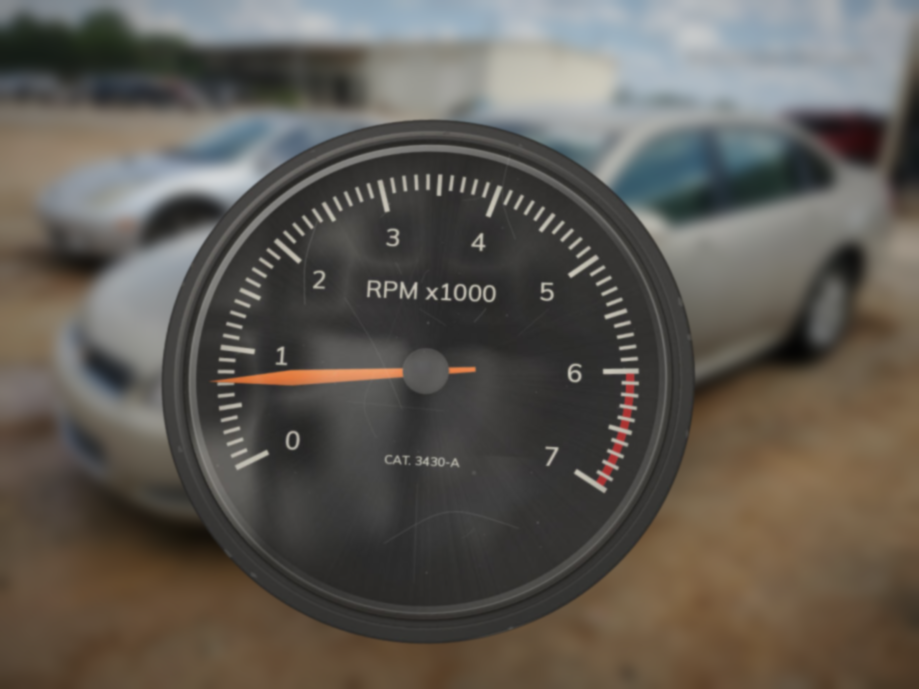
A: 700 rpm
